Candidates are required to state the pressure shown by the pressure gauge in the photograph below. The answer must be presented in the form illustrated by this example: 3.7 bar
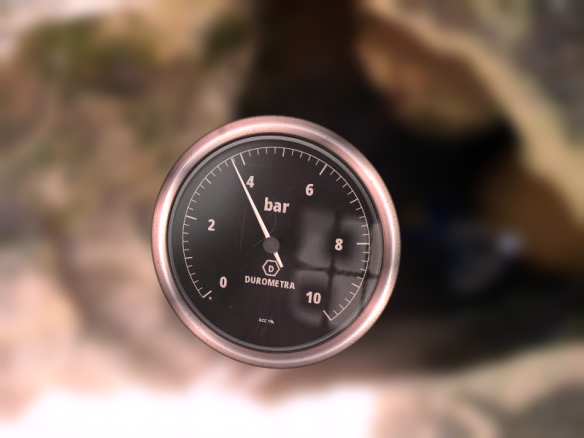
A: 3.8 bar
